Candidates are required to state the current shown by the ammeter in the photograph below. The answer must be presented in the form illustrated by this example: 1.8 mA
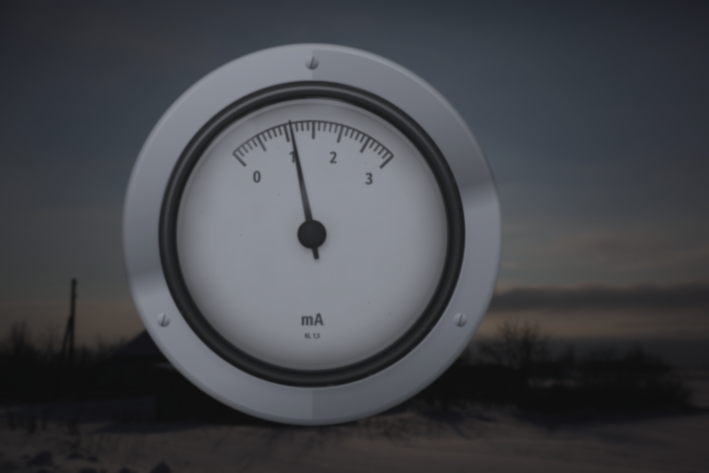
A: 1.1 mA
